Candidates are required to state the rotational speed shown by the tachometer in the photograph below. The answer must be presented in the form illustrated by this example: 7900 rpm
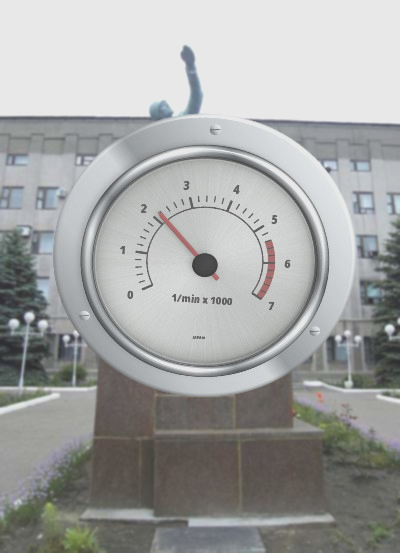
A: 2200 rpm
